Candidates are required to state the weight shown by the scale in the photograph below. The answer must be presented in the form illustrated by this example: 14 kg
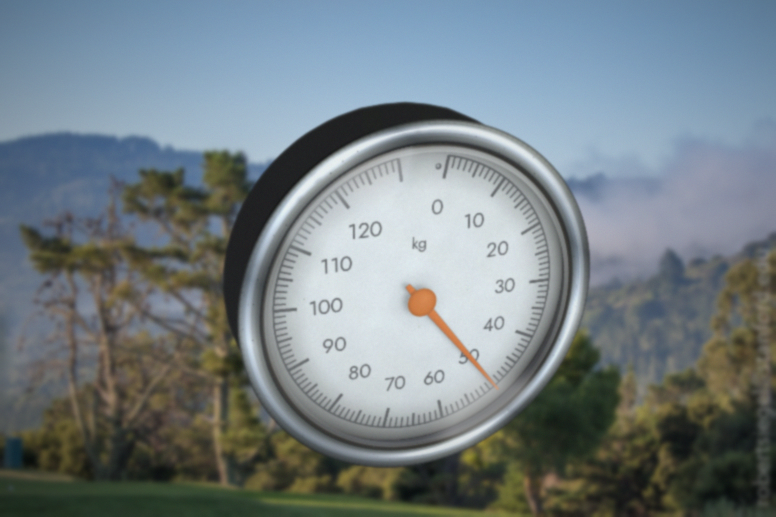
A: 50 kg
